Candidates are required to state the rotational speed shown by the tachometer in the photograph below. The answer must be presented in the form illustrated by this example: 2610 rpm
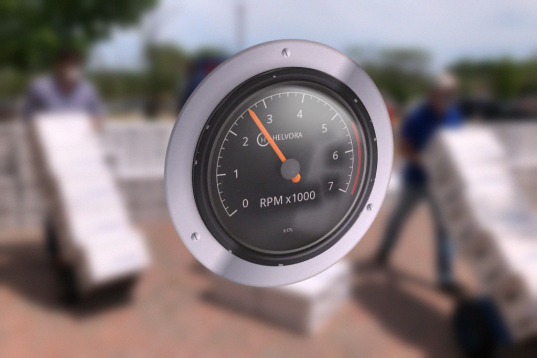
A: 2600 rpm
